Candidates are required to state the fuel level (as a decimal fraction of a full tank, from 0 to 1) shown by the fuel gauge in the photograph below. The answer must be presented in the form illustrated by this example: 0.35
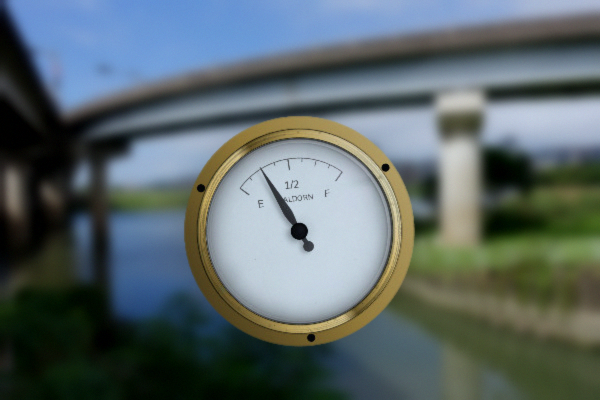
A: 0.25
